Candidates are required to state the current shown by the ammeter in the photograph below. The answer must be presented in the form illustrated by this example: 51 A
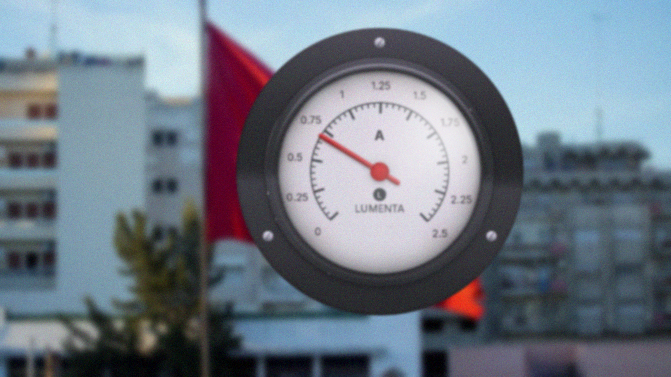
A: 0.7 A
